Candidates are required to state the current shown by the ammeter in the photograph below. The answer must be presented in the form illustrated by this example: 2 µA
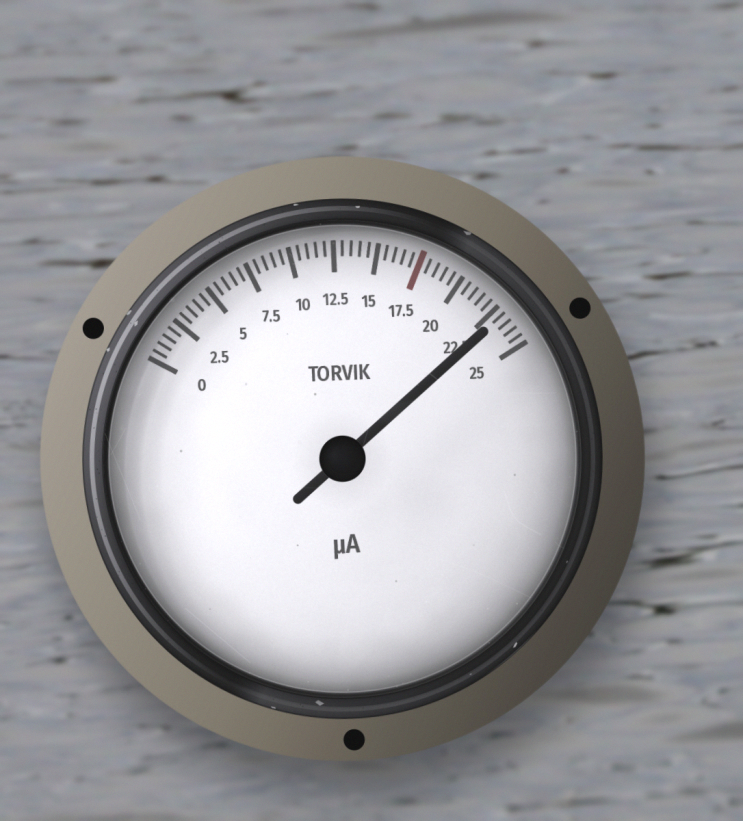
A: 23 µA
